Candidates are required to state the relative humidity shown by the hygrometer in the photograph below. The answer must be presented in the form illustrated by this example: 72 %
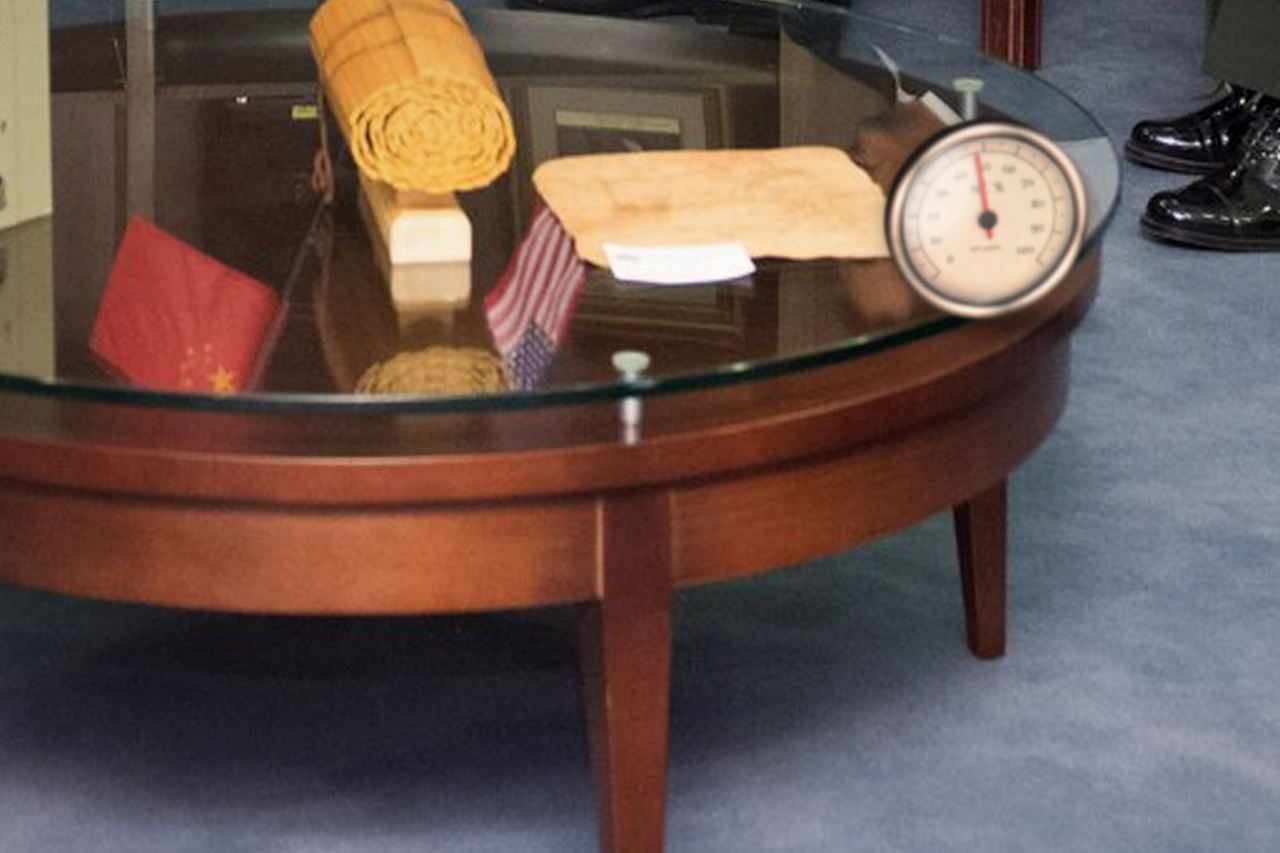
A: 47.5 %
